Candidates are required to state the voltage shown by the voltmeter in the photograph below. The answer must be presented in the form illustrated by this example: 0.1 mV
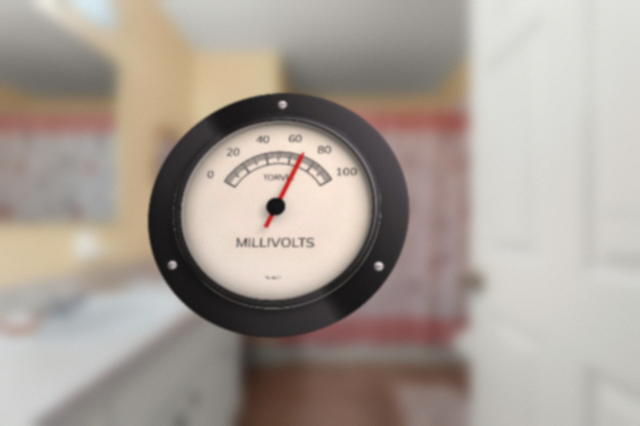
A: 70 mV
